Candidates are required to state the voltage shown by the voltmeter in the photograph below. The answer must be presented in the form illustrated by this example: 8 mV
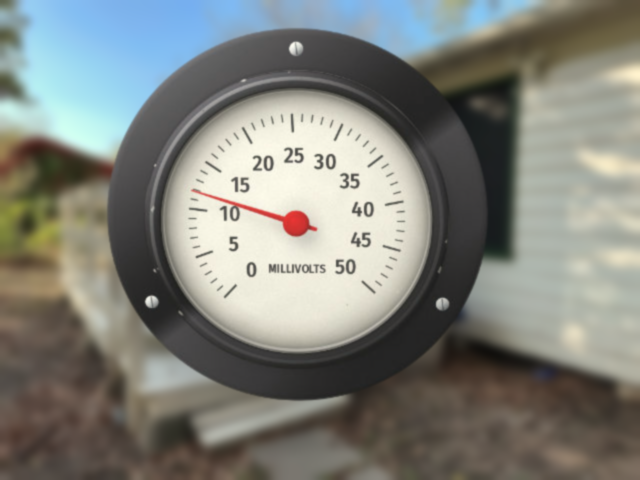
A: 12 mV
